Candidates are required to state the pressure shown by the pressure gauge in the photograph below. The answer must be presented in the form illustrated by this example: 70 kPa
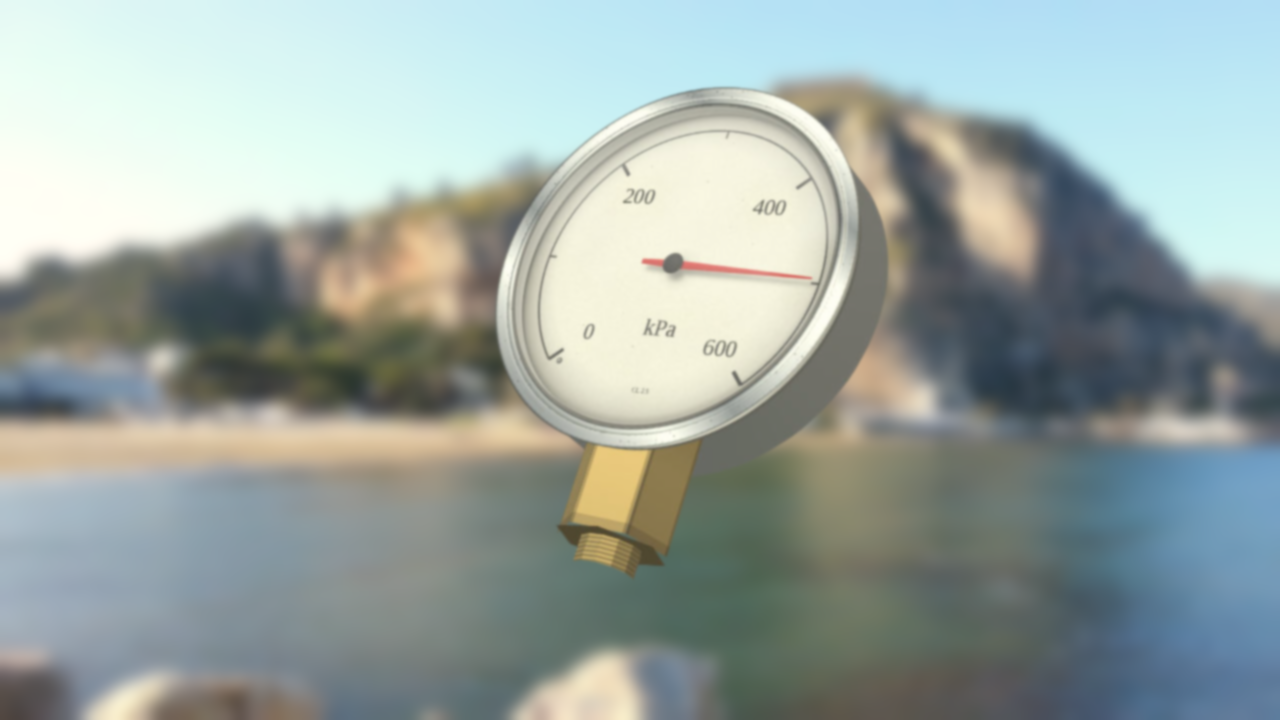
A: 500 kPa
